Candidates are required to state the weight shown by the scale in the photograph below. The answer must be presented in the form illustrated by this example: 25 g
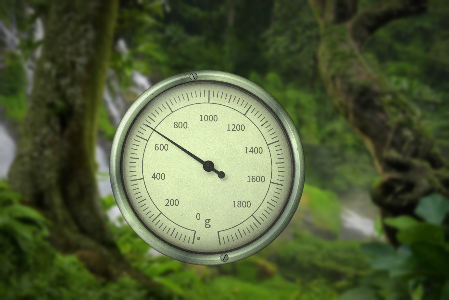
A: 660 g
